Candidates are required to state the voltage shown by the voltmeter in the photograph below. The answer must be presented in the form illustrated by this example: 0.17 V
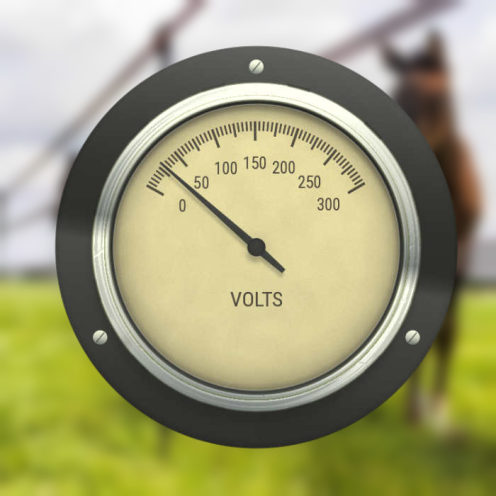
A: 30 V
